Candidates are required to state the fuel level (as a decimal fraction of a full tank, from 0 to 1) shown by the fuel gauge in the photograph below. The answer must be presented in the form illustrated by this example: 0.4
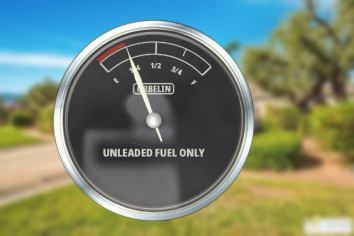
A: 0.25
